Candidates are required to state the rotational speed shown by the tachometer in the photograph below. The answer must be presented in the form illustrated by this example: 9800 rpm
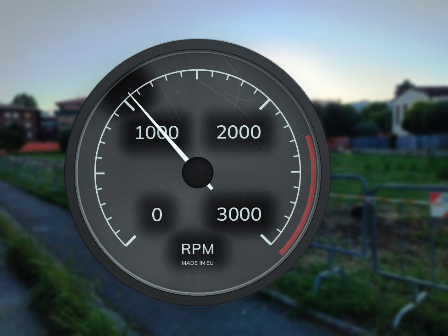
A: 1050 rpm
